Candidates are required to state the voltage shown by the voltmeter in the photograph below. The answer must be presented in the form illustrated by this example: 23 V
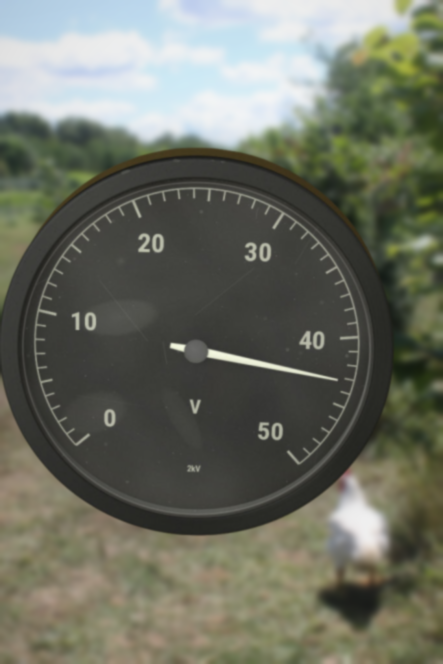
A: 43 V
